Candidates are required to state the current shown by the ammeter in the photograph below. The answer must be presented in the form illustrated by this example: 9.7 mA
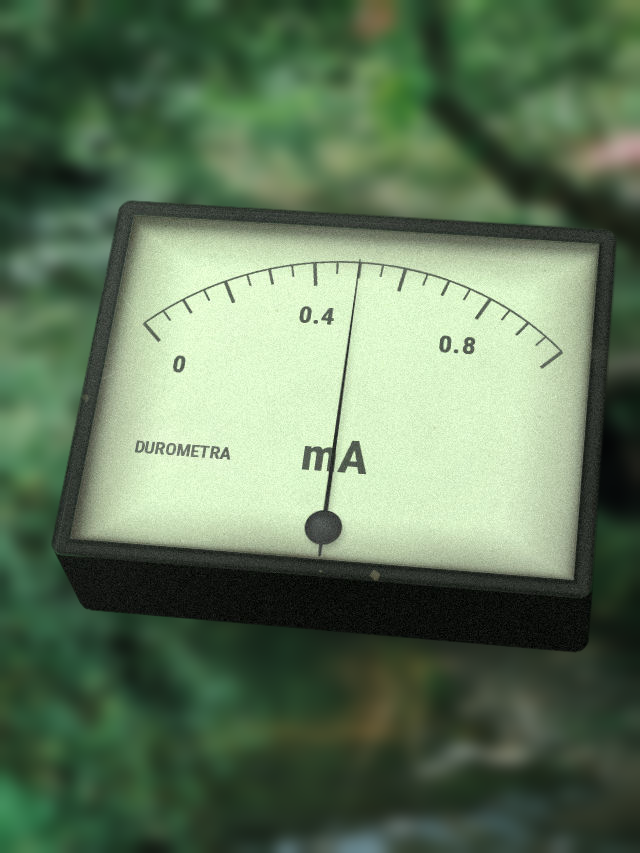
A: 0.5 mA
